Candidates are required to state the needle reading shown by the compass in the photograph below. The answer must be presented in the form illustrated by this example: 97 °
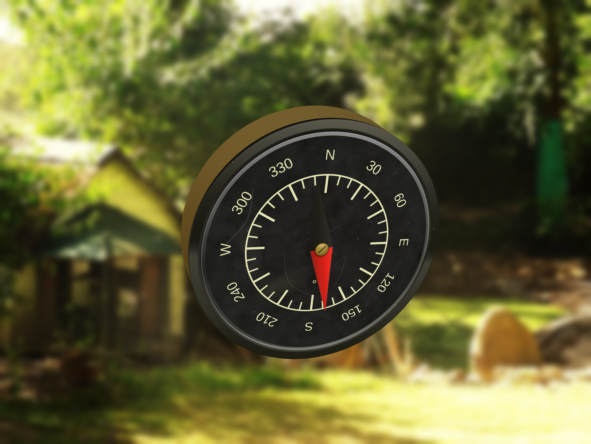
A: 170 °
